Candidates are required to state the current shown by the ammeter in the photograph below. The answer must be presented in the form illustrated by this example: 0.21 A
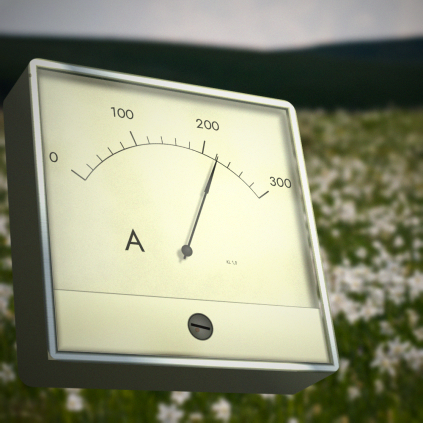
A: 220 A
